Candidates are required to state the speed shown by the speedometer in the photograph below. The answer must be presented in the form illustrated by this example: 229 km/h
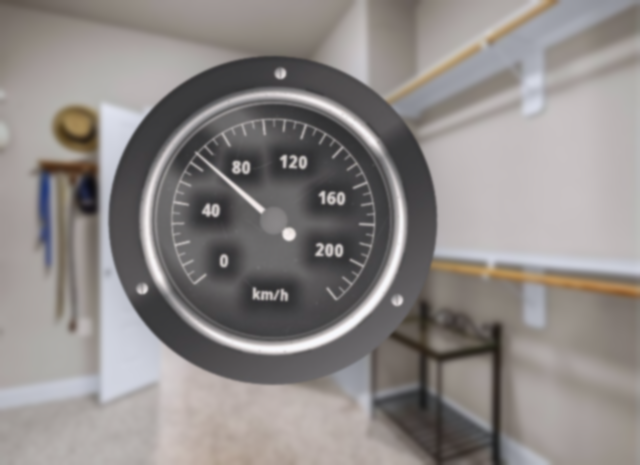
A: 65 km/h
